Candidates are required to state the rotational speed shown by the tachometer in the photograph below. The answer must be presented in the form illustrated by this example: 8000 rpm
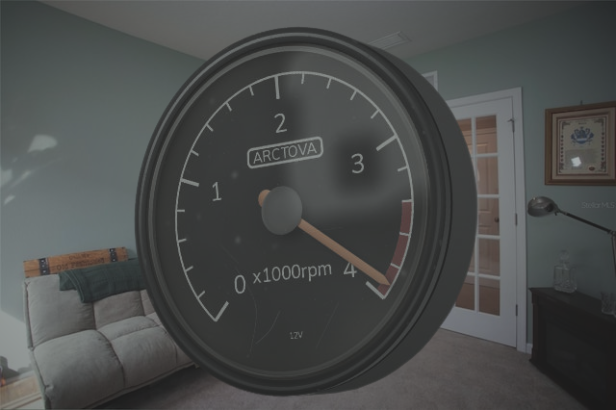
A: 3900 rpm
